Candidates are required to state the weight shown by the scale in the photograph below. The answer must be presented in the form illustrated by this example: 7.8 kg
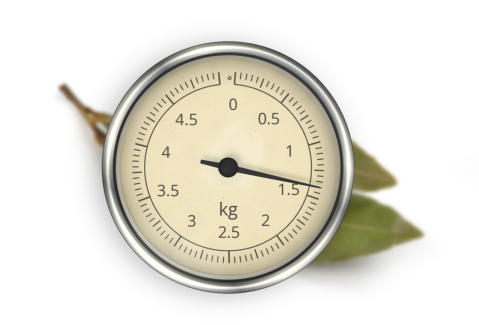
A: 1.4 kg
